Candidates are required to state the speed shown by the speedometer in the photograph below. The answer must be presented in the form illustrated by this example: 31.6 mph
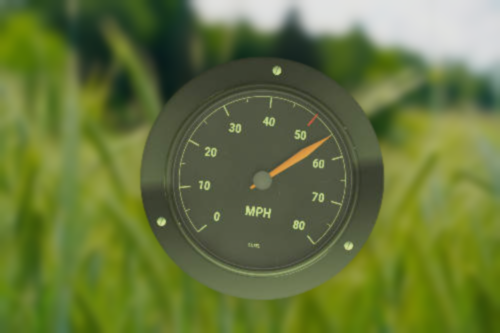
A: 55 mph
